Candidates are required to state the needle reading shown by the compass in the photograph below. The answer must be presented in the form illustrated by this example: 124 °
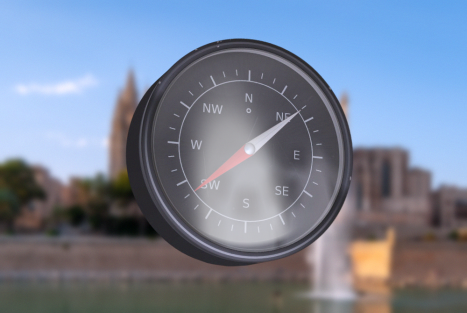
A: 230 °
